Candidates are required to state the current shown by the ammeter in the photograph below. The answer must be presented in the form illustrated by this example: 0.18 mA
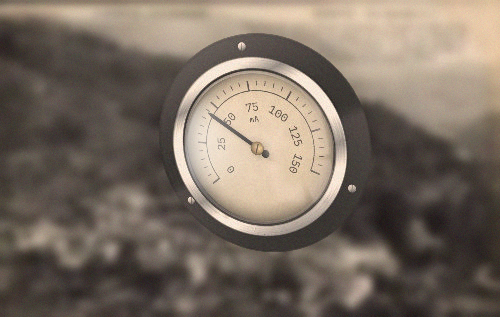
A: 45 mA
